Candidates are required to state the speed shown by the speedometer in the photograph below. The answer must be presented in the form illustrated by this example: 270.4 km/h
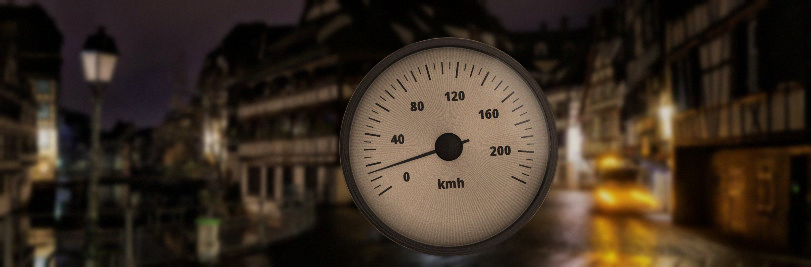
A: 15 km/h
